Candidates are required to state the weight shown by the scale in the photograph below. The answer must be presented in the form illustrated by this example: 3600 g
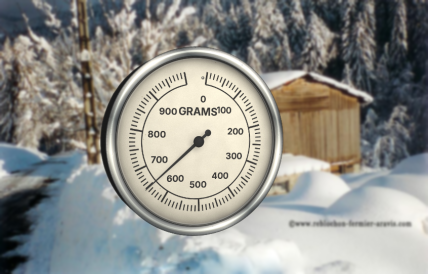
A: 650 g
